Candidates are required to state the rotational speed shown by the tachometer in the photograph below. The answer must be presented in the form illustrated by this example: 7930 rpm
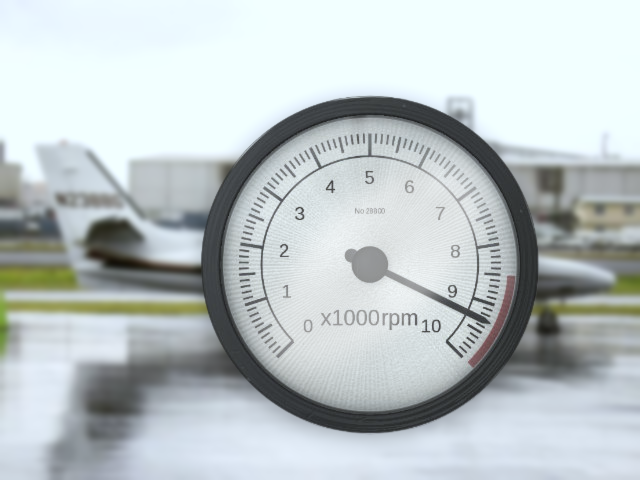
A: 9300 rpm
